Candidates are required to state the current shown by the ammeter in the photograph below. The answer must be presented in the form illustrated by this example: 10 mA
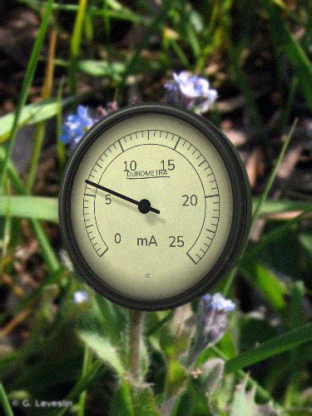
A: 6 mA
